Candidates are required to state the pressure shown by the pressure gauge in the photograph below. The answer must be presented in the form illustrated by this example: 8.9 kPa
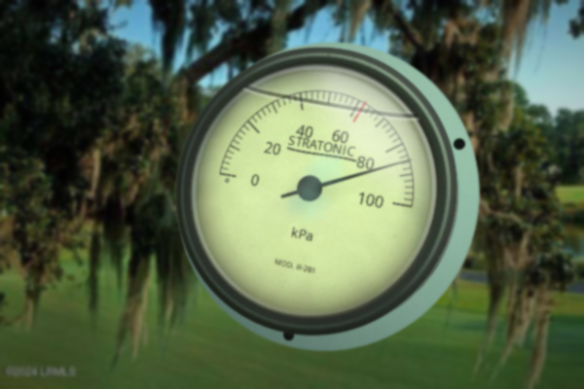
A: 86 kPa
